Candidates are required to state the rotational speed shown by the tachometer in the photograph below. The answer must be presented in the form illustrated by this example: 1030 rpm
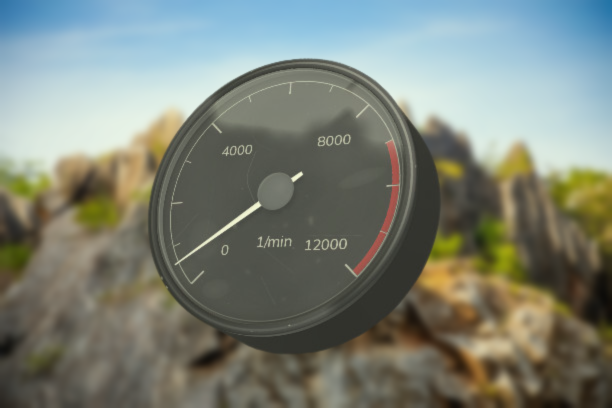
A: 500 rpm
